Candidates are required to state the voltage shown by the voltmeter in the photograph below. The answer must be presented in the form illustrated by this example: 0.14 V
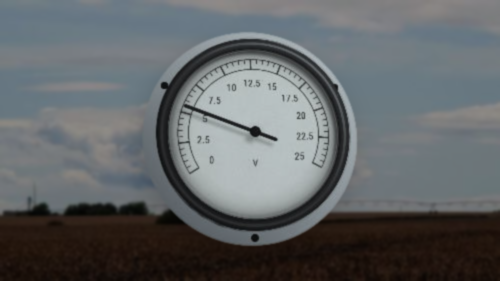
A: 5.5 V
